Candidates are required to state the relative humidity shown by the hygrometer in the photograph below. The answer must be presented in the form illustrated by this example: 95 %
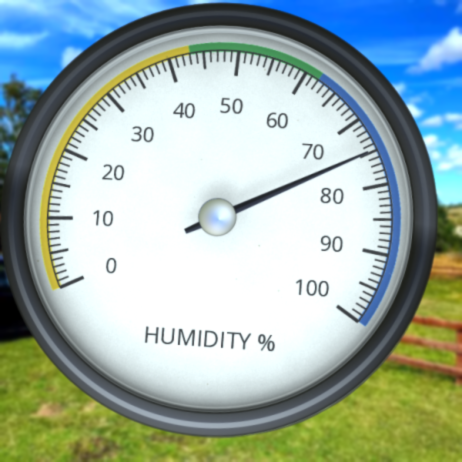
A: 75 %
